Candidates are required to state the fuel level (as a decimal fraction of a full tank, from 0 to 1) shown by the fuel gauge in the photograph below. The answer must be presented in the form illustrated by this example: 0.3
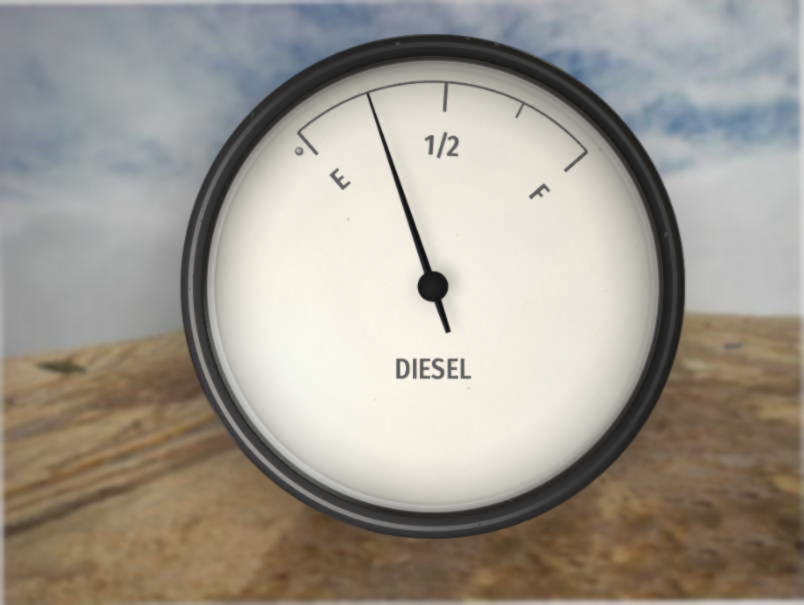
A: 0.25
